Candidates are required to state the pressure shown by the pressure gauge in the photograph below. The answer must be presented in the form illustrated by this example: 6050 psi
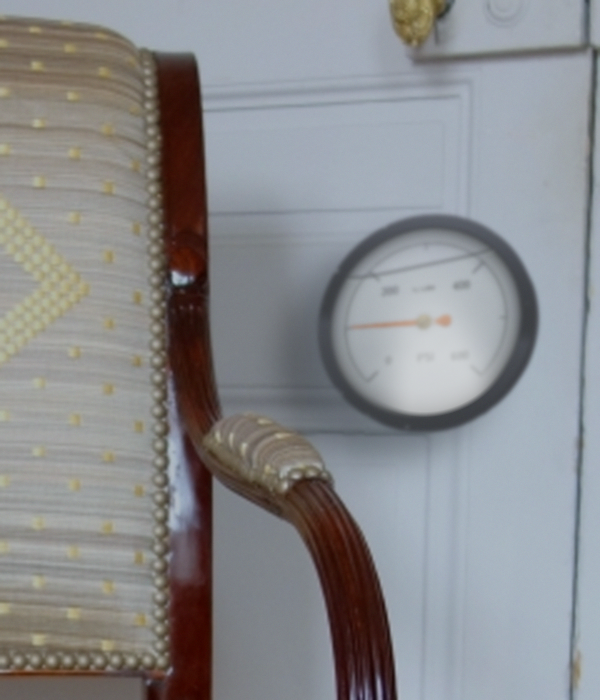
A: 100 psi
